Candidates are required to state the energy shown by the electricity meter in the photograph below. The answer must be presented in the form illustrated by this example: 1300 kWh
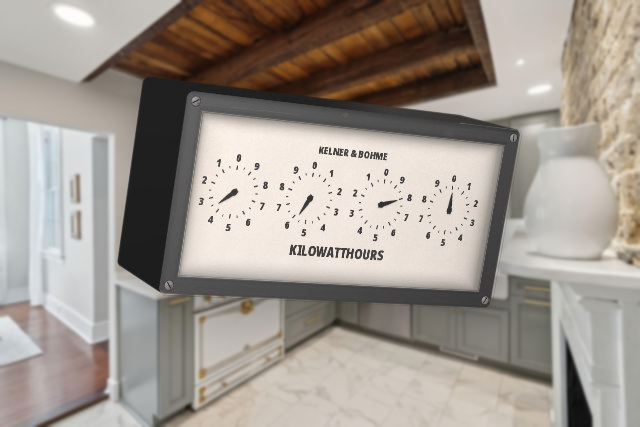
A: 3580 kWh
